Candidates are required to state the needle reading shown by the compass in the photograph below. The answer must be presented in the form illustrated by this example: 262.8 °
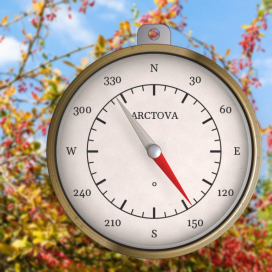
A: 145 °
